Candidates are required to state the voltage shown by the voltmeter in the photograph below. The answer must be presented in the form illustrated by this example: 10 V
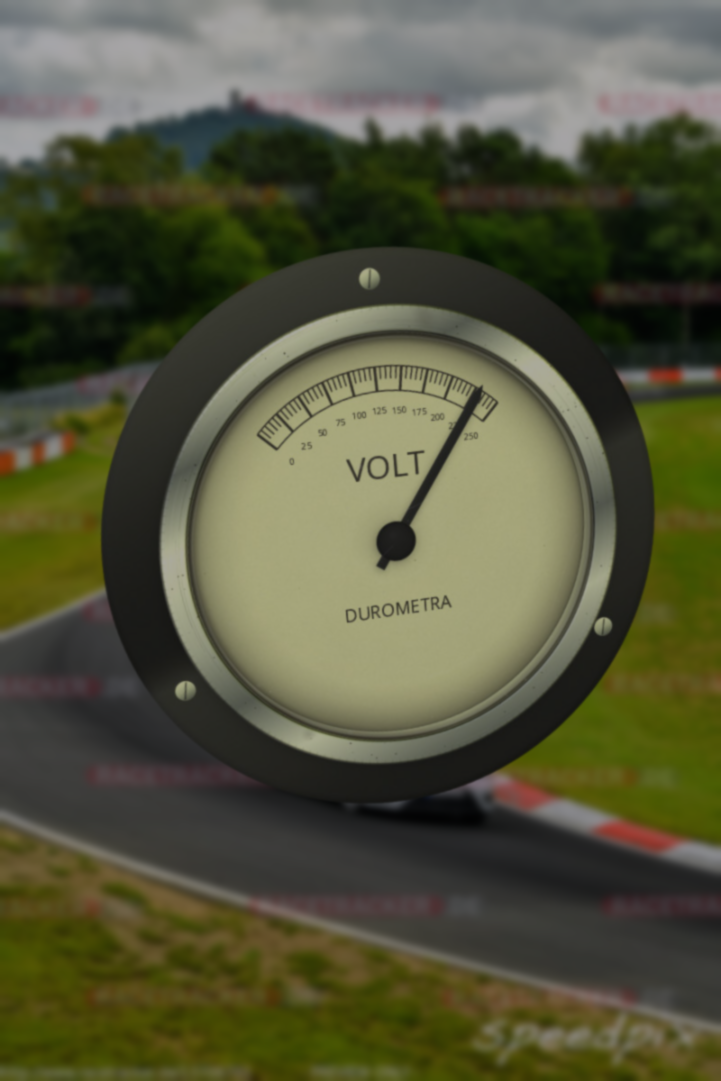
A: 225 V
